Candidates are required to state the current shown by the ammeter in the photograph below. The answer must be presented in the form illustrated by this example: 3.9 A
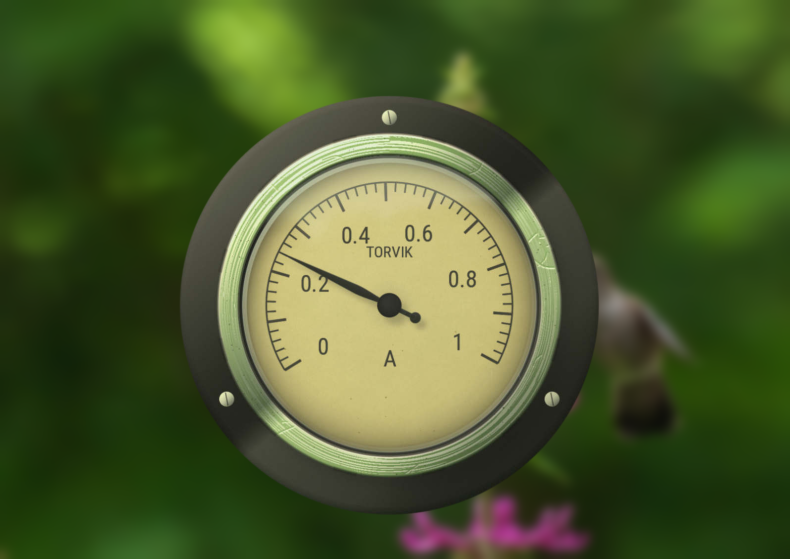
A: 0.24 A
